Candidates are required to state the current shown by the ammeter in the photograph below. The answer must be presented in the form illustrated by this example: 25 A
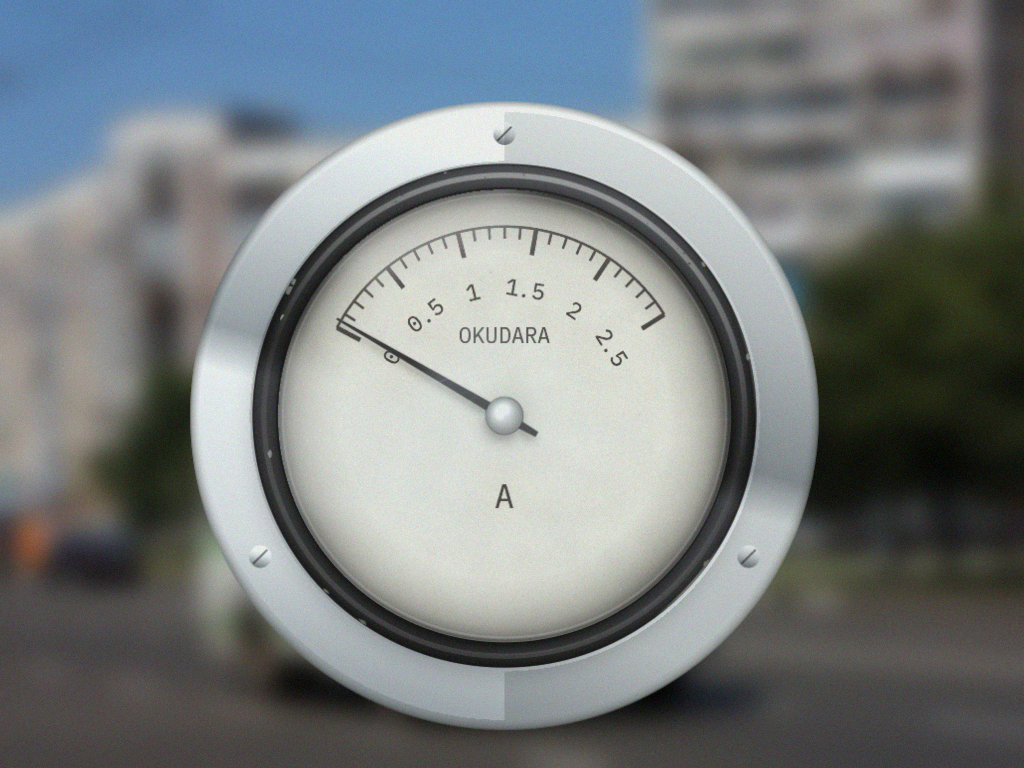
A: 0.05 A
